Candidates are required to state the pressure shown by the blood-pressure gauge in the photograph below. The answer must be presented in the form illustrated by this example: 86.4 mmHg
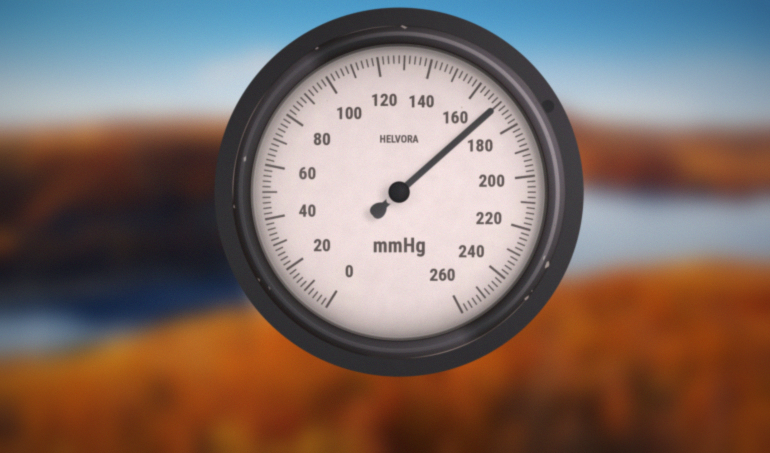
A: 170 mmHg
